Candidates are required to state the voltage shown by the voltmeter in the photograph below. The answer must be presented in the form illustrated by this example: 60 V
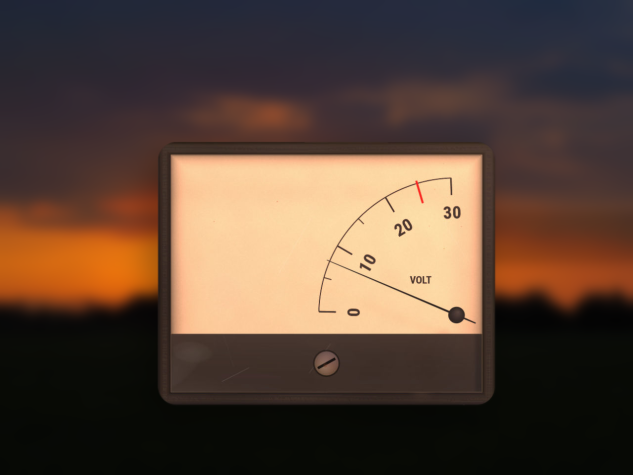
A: 7.5 V
